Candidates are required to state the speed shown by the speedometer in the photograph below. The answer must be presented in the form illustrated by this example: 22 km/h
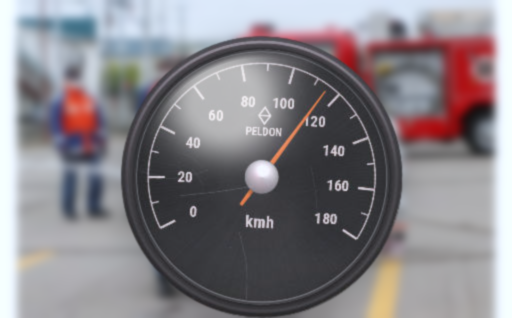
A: 115 km/h
